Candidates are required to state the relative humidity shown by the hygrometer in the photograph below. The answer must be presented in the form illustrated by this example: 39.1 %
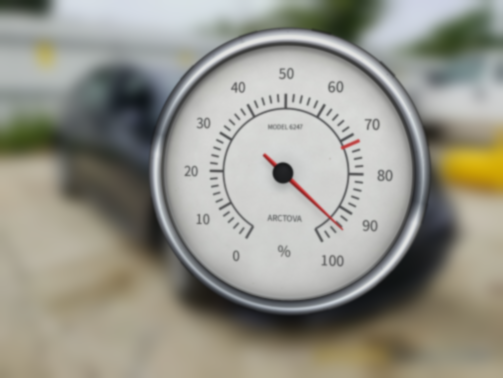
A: 94 %
